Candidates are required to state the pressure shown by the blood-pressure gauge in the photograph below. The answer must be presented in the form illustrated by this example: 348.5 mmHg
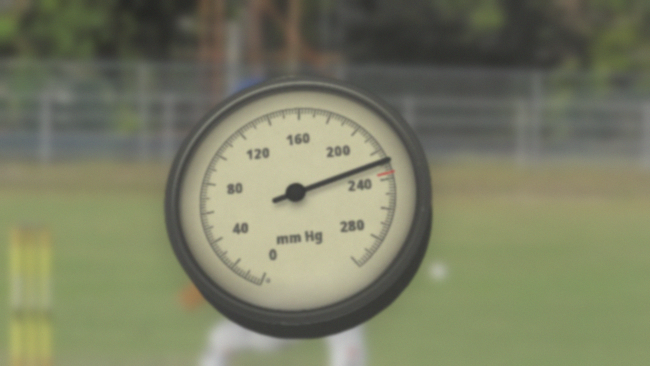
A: 230 mmHg
